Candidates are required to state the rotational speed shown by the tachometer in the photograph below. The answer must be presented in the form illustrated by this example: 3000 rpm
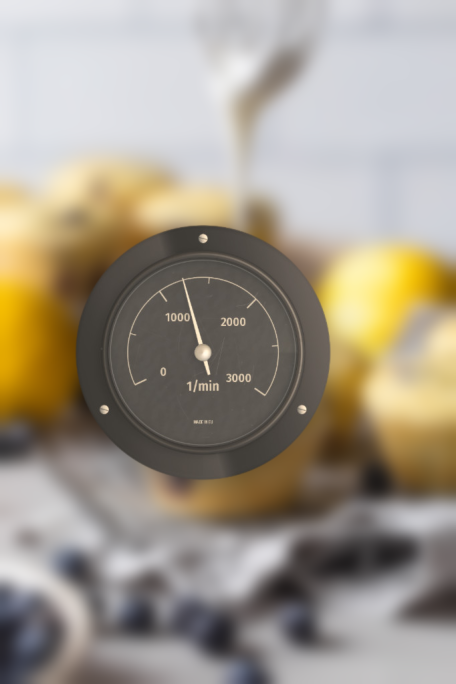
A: 1250 rpm
